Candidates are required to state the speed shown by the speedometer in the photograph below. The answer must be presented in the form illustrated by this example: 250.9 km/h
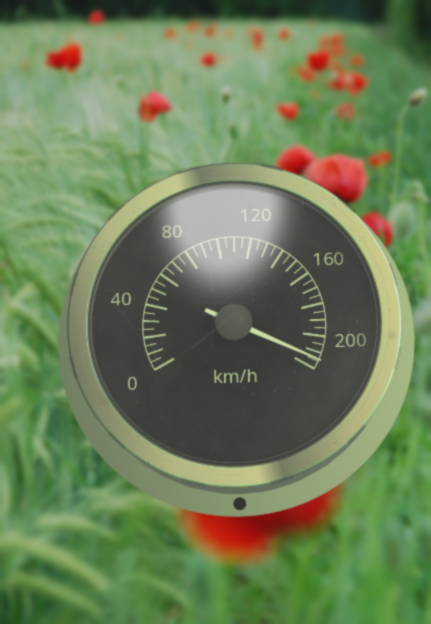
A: 215 km/h
